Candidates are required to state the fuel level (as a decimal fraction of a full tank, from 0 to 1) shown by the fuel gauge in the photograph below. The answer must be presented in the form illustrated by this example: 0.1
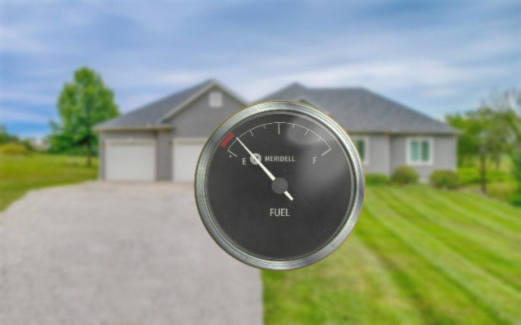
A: 0.125
